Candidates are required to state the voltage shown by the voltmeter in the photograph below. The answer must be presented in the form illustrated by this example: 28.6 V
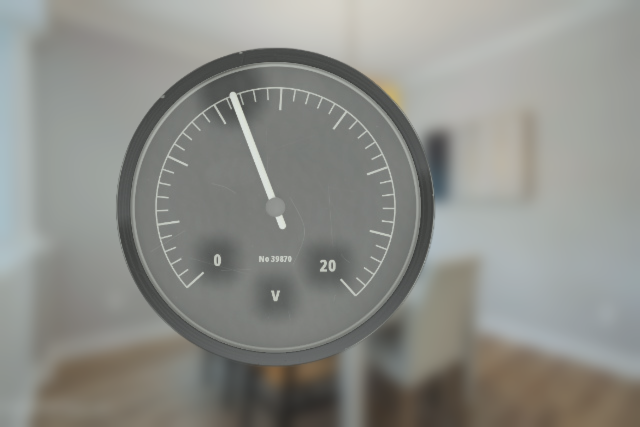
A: 8.25 V
